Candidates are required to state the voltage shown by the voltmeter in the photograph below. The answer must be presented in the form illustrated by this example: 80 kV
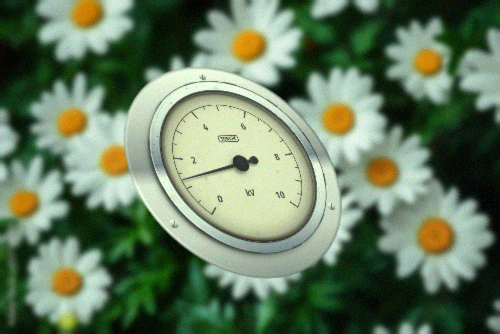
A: 1.25 kV
